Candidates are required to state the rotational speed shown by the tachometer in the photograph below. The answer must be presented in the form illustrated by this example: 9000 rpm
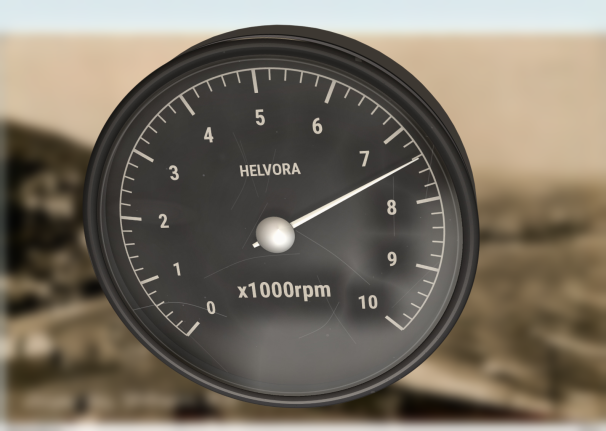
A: 7400 rpm
